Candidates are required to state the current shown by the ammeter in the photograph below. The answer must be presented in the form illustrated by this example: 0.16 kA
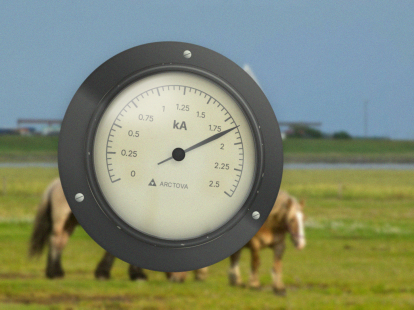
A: 1.85 kA
